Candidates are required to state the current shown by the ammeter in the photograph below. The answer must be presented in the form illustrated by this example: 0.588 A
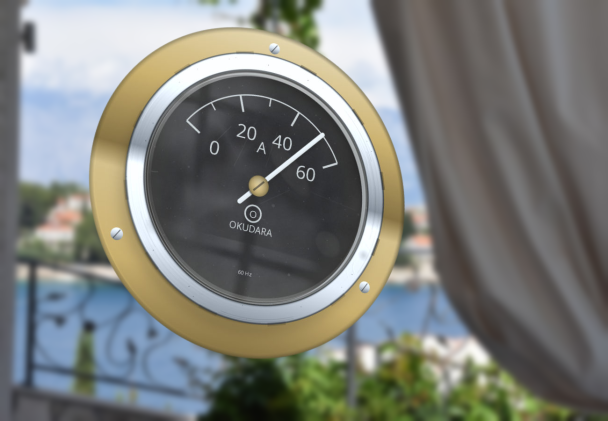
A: 50 A
